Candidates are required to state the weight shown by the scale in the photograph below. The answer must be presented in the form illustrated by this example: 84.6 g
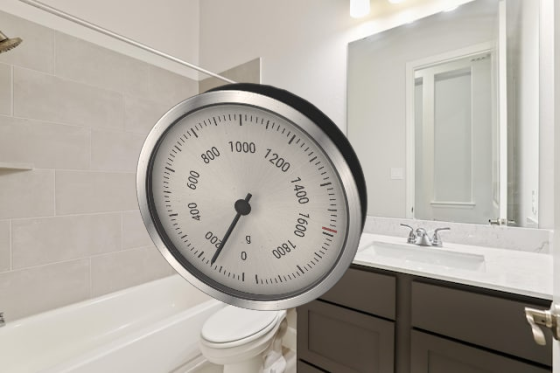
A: 140 g
